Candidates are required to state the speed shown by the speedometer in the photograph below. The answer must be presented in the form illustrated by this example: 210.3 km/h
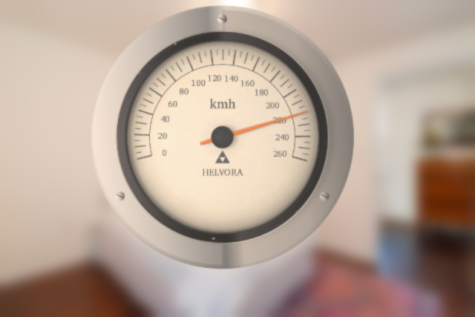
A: 220 km/h
